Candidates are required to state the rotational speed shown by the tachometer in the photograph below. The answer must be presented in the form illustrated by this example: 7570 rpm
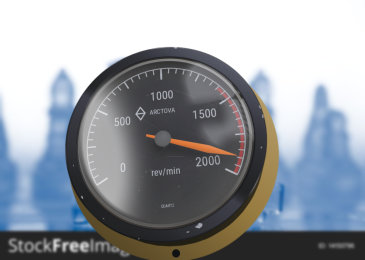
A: 1900 rpm
